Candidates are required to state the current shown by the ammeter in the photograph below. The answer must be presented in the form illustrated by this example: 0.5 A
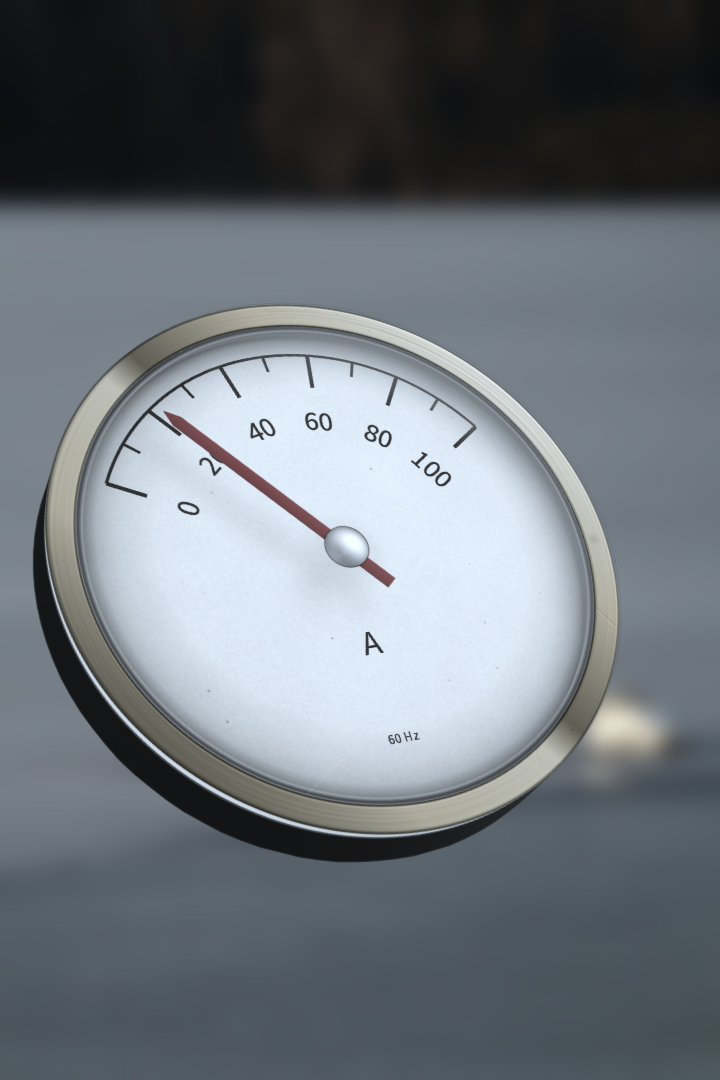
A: 20 A
